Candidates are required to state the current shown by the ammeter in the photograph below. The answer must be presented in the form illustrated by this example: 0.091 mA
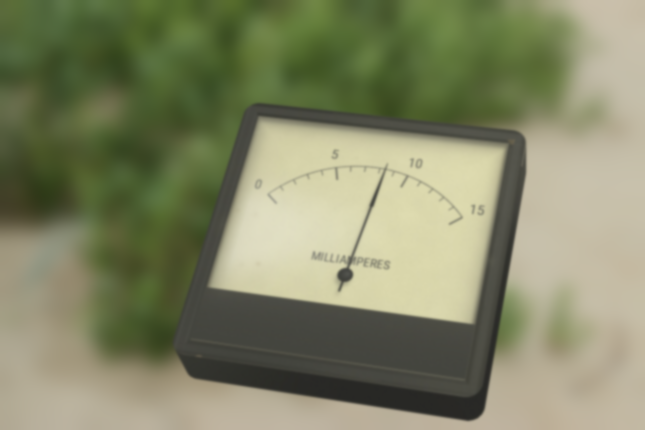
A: 8.5 mA
